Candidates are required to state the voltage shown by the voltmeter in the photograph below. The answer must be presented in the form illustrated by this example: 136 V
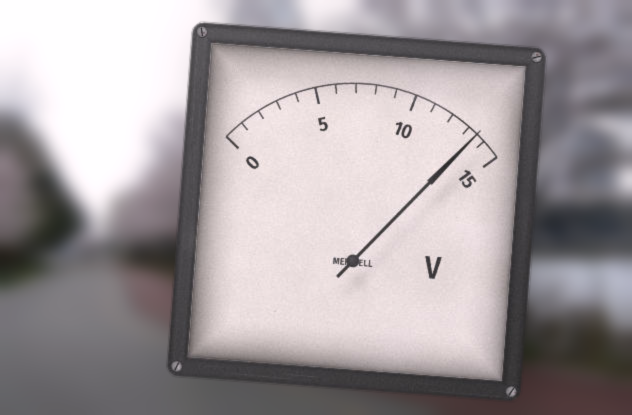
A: 13.5 V
